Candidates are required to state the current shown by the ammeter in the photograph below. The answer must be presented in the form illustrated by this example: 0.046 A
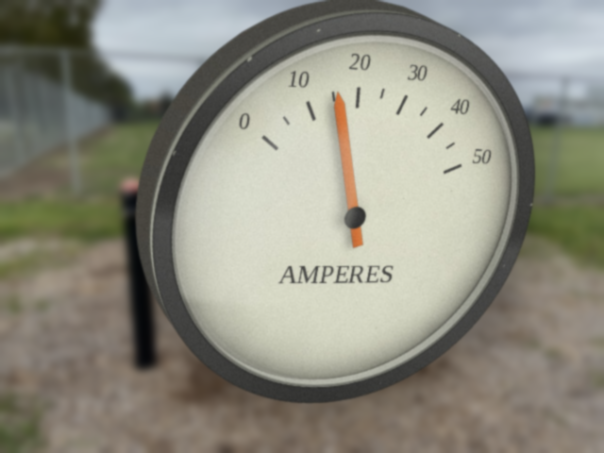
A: 15 A
